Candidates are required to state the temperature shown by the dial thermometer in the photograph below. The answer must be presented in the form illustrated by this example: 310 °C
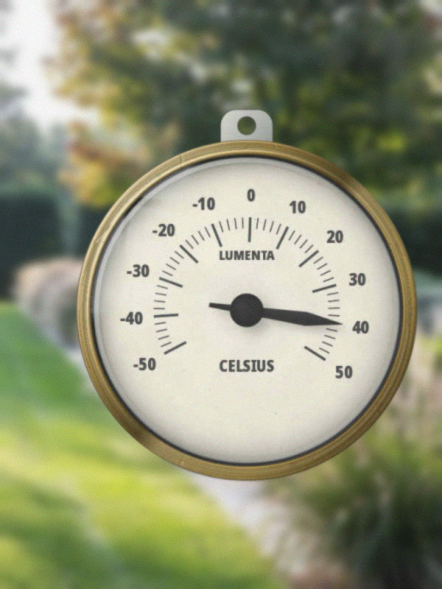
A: 40 °C
